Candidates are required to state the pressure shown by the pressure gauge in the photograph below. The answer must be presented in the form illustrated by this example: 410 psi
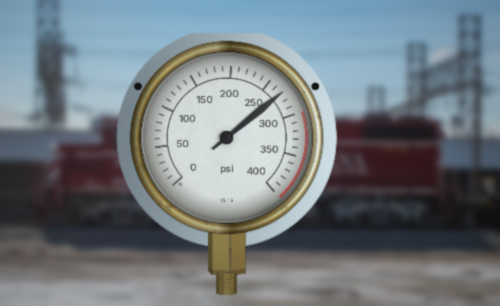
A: 270 psi
